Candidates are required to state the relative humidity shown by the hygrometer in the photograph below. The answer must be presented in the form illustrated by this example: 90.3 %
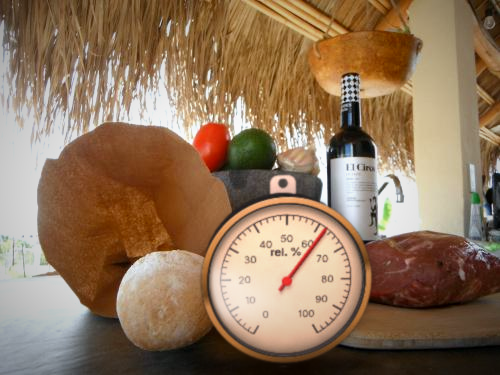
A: 62 %
